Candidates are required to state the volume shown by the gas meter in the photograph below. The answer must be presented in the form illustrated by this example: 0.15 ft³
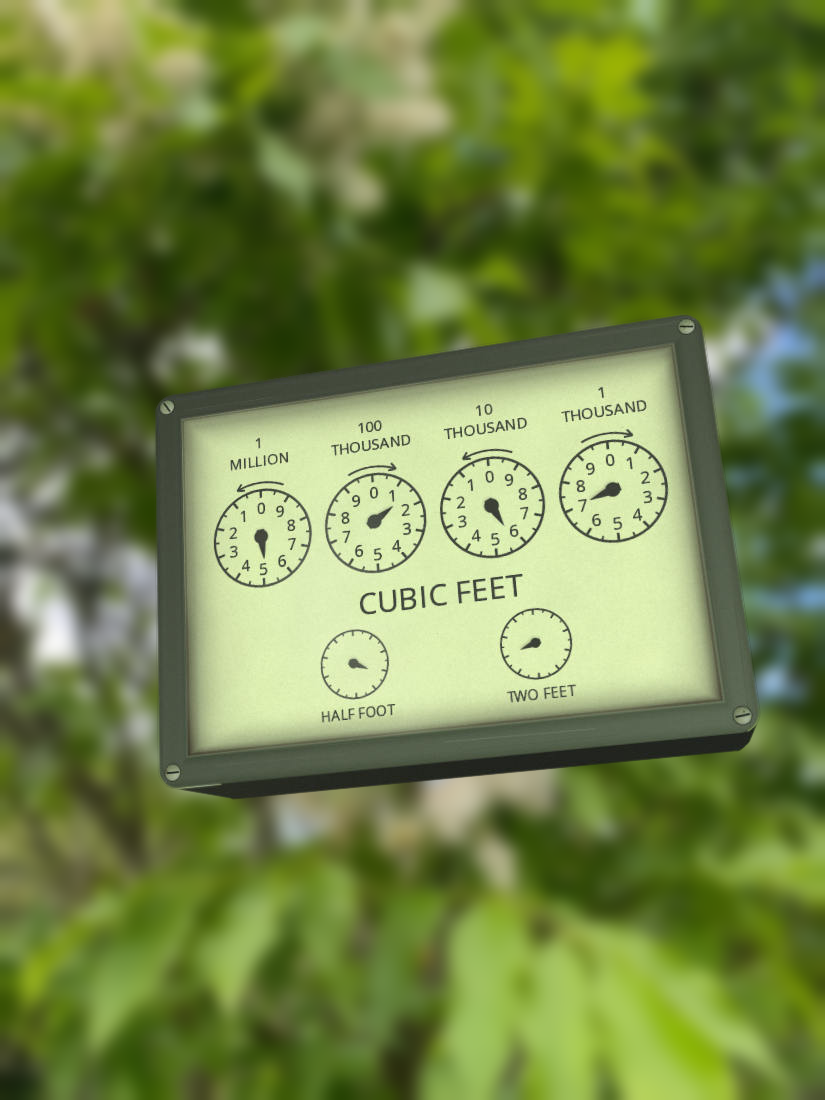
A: 515700 ft³
